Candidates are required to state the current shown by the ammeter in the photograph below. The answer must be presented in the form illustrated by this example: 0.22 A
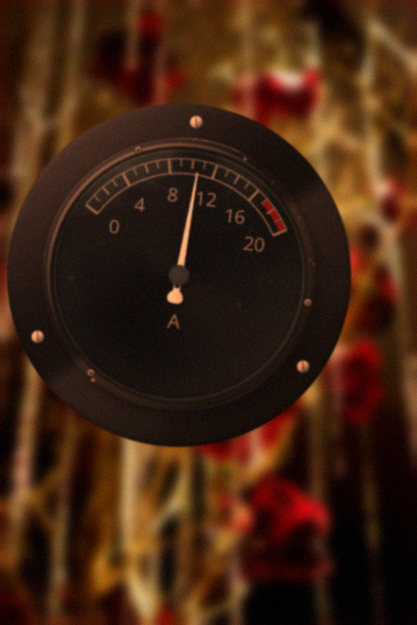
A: 10.5 A
